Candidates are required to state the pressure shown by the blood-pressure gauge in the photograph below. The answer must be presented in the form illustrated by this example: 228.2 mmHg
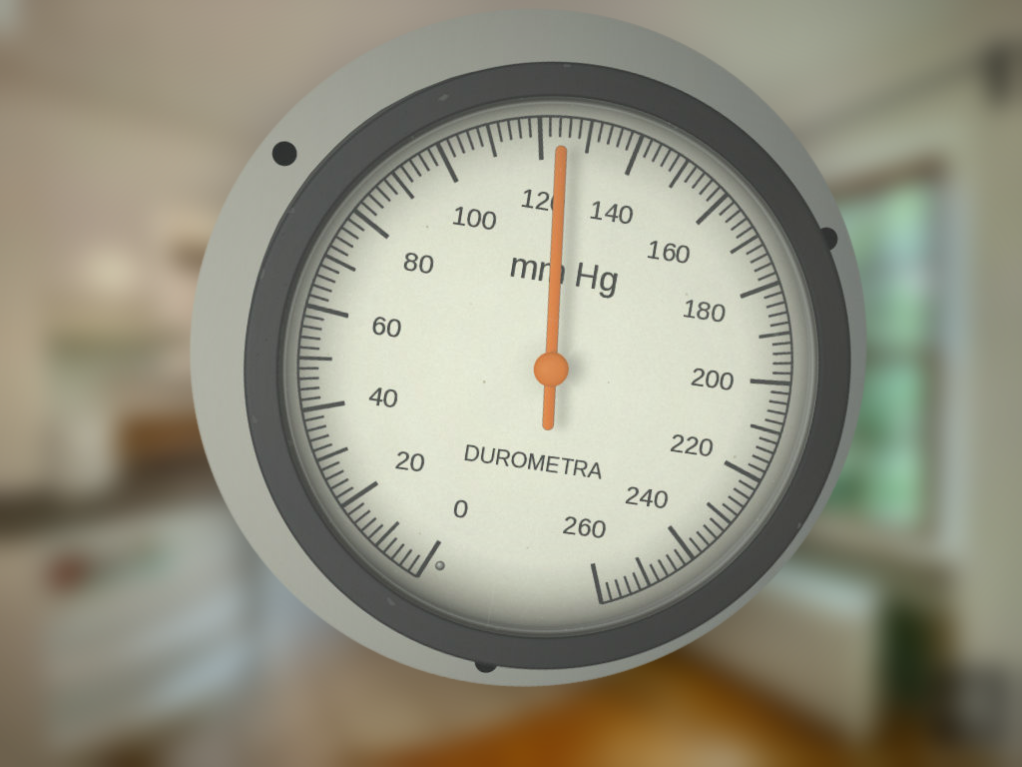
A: 124 mmHg
